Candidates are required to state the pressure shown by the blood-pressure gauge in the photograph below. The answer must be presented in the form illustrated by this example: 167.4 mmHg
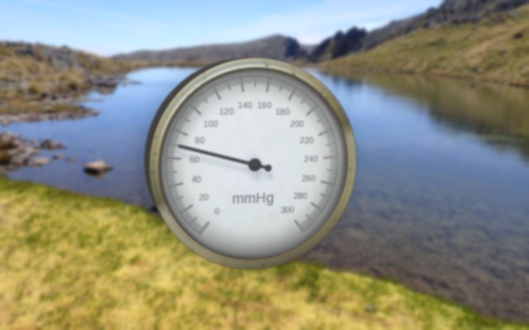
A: 70 mmHg
